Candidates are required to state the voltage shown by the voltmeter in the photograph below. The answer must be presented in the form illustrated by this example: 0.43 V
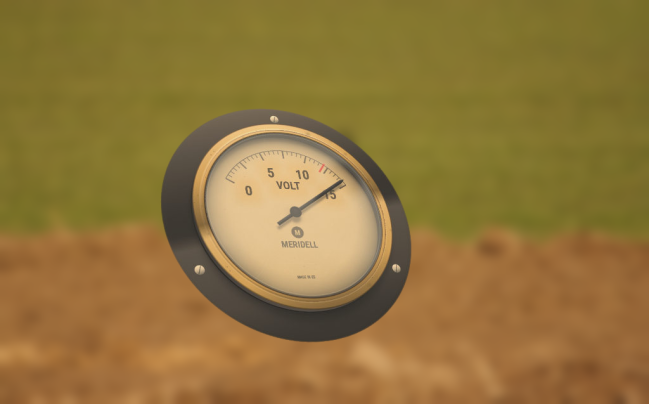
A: 14.5 V
